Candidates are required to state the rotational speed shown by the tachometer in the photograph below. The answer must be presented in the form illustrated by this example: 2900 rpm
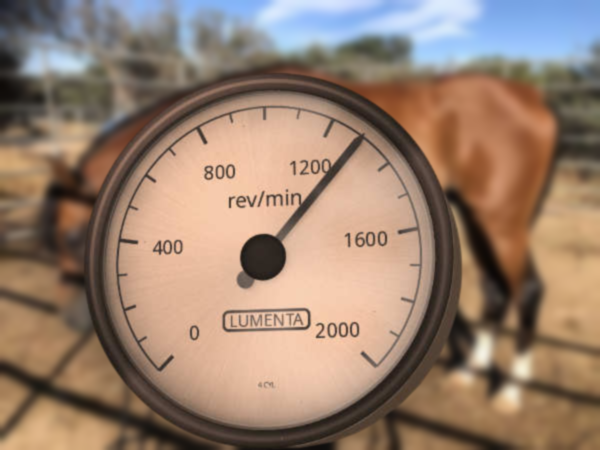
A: 1300 rpm
